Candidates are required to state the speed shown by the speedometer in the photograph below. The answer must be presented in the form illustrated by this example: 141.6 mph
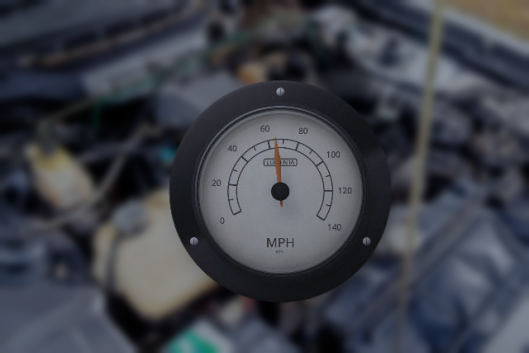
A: 65 mph
